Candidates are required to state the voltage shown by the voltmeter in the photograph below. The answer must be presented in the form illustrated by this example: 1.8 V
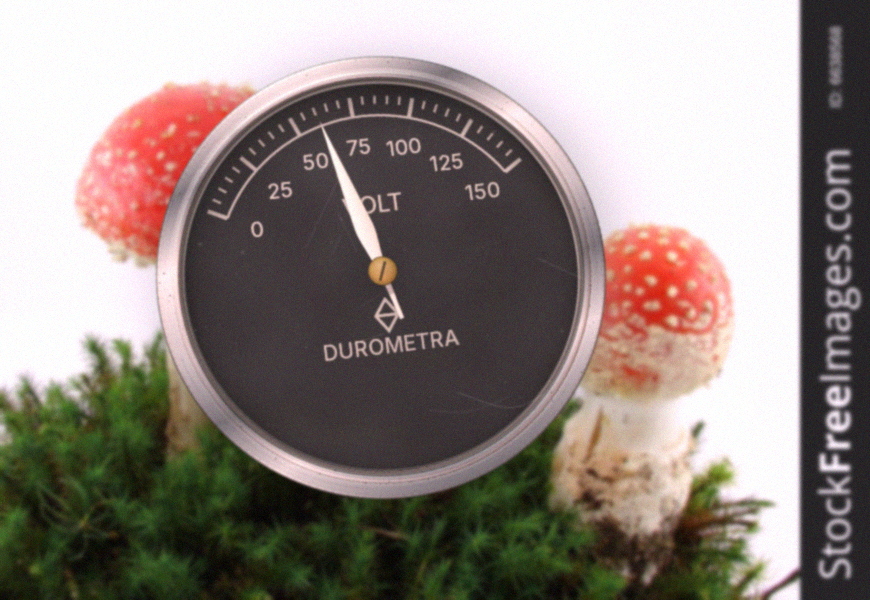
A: 60 V
